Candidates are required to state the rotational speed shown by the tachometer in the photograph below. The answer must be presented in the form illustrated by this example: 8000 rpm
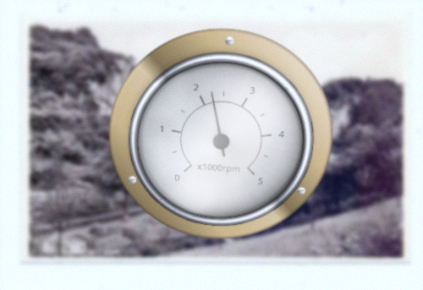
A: 2250 rpm
